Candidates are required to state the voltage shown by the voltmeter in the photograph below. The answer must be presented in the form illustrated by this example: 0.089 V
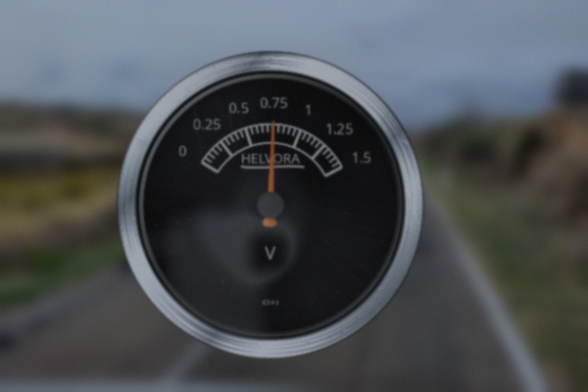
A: 0.75 V
